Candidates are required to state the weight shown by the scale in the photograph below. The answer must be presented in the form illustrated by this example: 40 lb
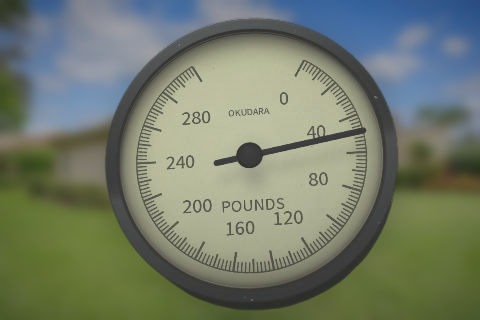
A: 50 lb
